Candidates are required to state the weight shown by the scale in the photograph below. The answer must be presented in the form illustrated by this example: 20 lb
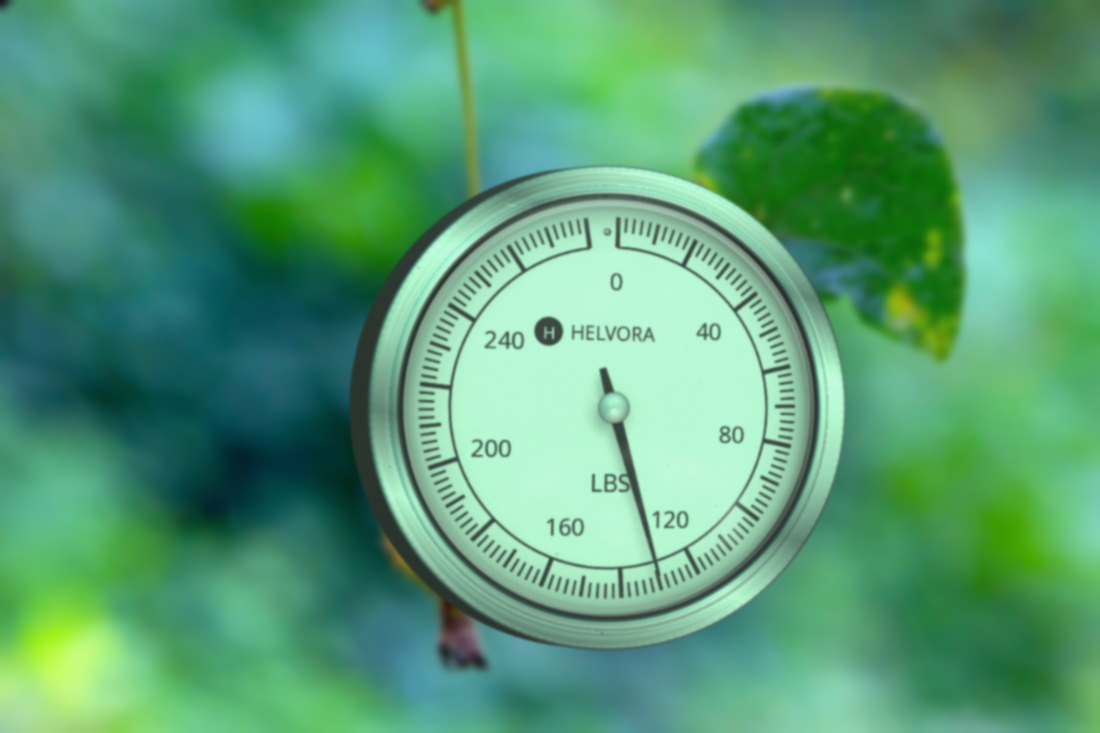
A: 130 lb
